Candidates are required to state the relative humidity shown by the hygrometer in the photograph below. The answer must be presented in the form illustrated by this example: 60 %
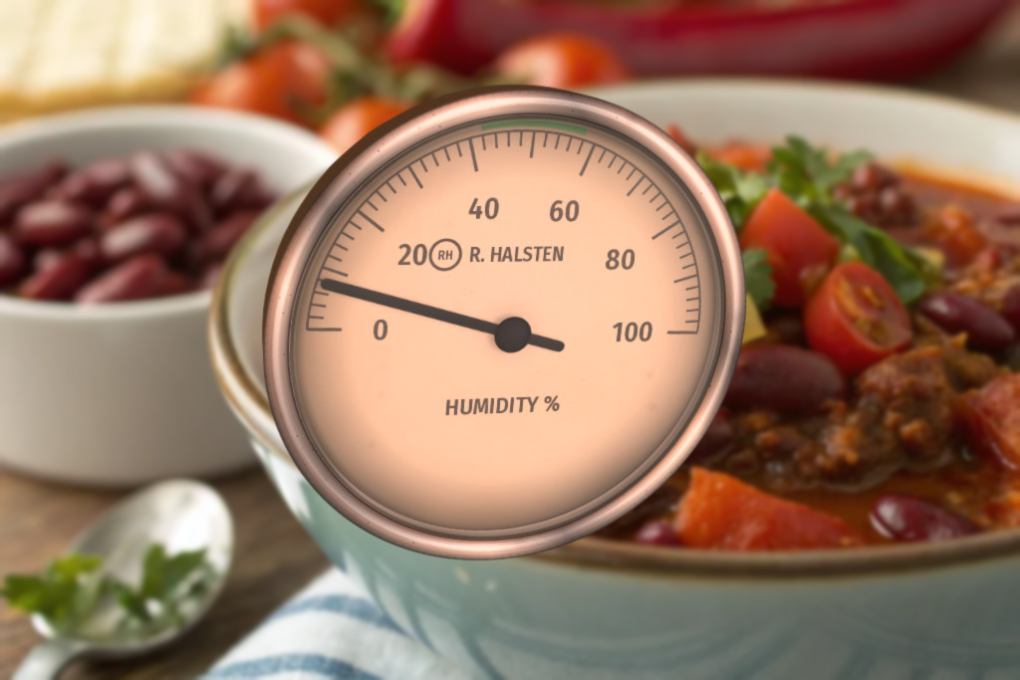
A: 8 %
